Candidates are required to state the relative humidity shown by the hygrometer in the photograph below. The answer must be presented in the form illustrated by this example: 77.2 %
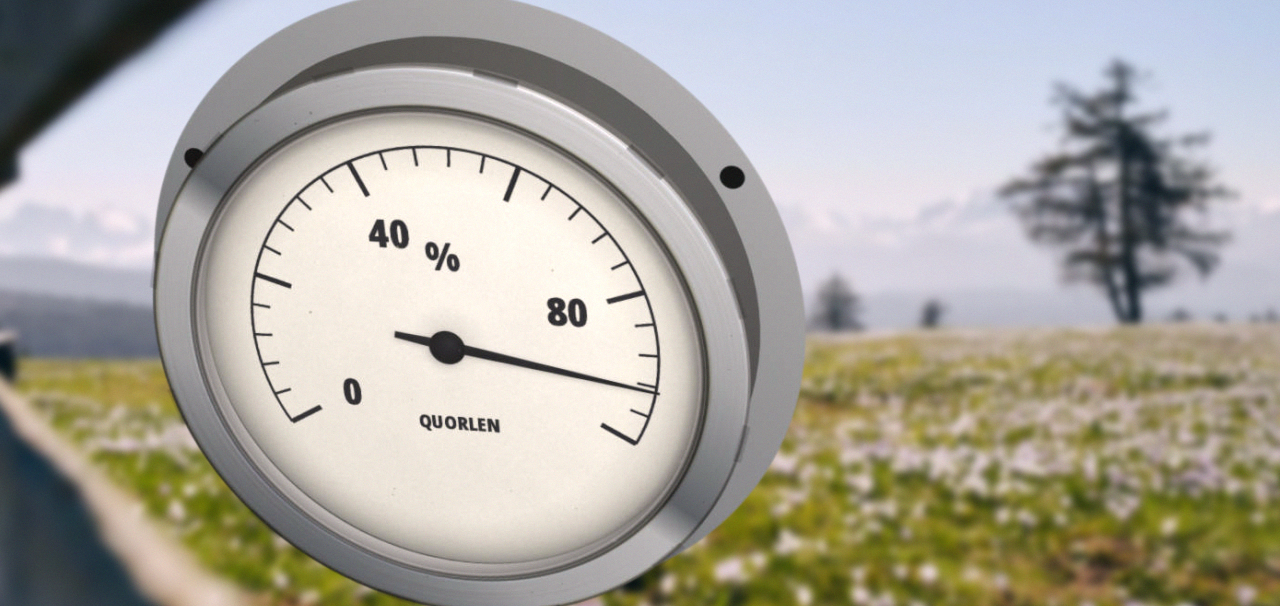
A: 92 %
